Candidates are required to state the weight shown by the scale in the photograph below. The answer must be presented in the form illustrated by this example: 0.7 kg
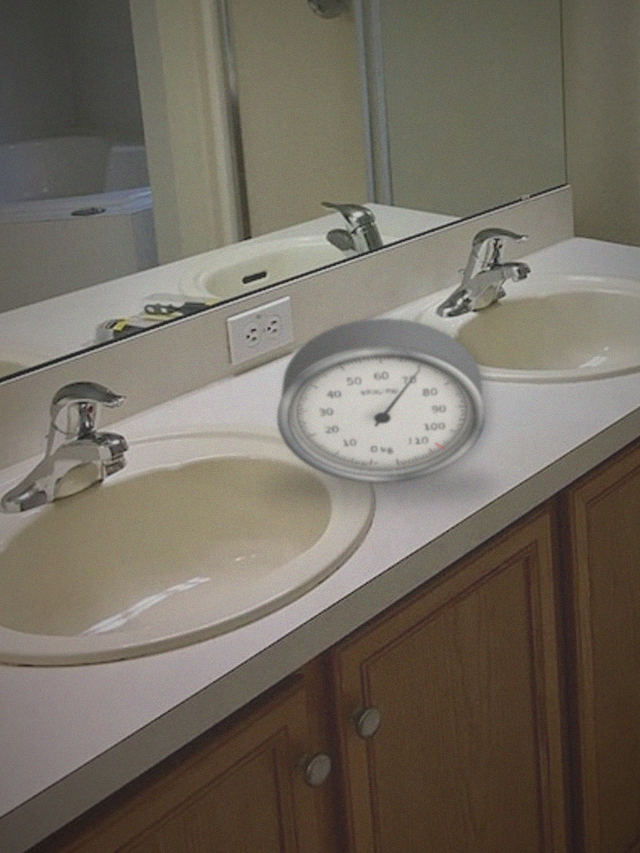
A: 70 kg
